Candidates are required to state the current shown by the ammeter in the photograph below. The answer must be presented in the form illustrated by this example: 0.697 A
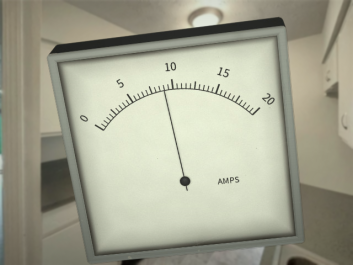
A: 9 A
